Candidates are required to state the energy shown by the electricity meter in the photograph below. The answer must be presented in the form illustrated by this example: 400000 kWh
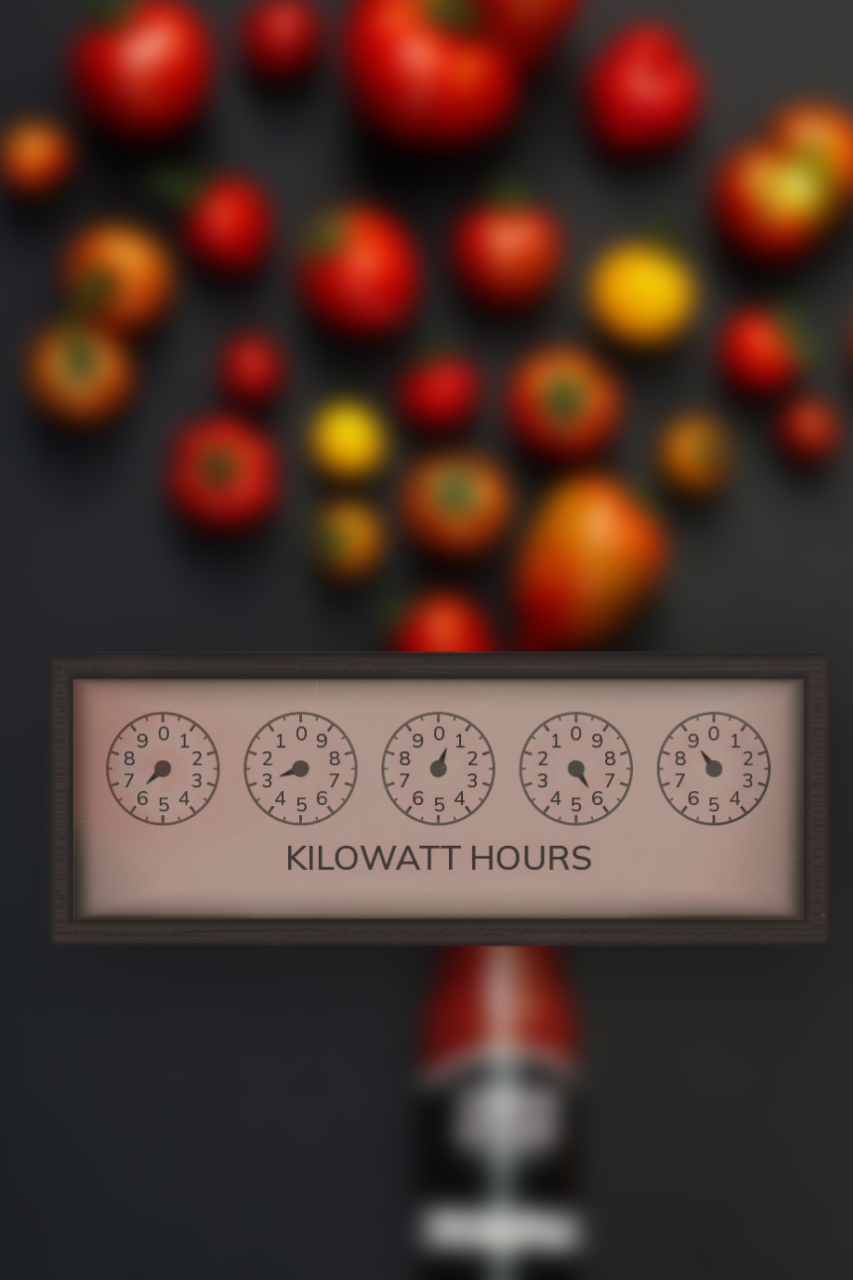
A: 63059 kWh
